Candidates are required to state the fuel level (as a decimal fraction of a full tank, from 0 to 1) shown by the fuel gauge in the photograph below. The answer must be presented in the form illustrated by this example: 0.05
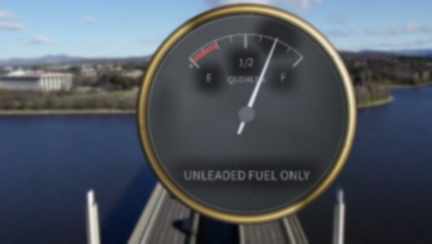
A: 0.75
